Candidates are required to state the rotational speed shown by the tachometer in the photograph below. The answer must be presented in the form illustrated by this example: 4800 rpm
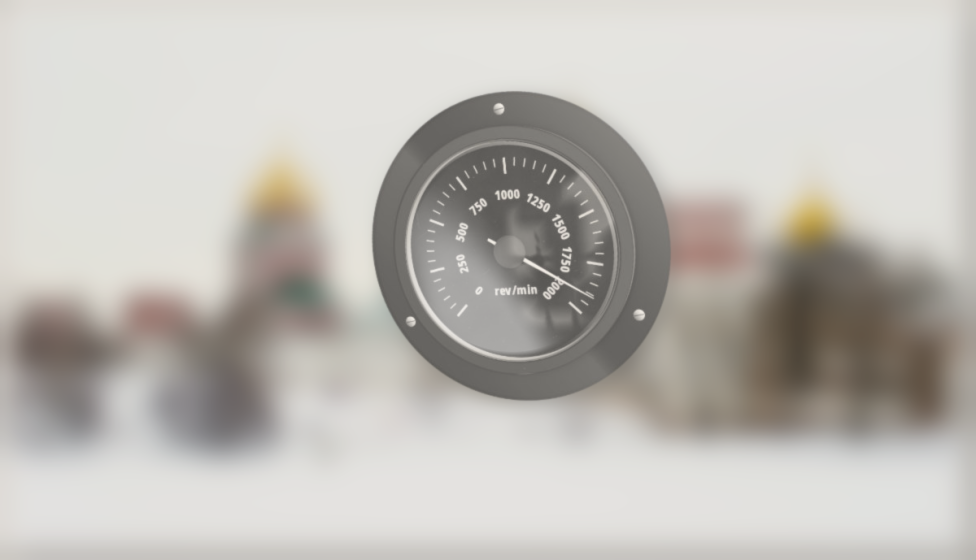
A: 1900 rpm
